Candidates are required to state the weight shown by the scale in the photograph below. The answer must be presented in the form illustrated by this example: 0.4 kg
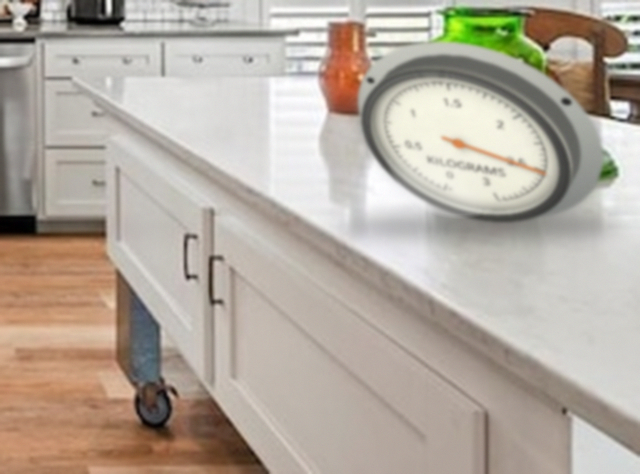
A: 2.5 kg
